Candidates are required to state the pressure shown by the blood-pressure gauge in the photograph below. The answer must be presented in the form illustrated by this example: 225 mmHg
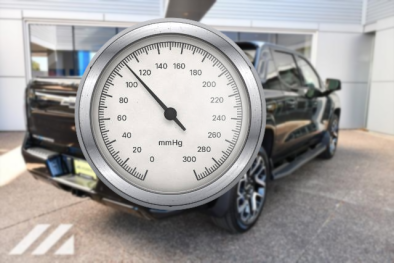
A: 110 mmHg
